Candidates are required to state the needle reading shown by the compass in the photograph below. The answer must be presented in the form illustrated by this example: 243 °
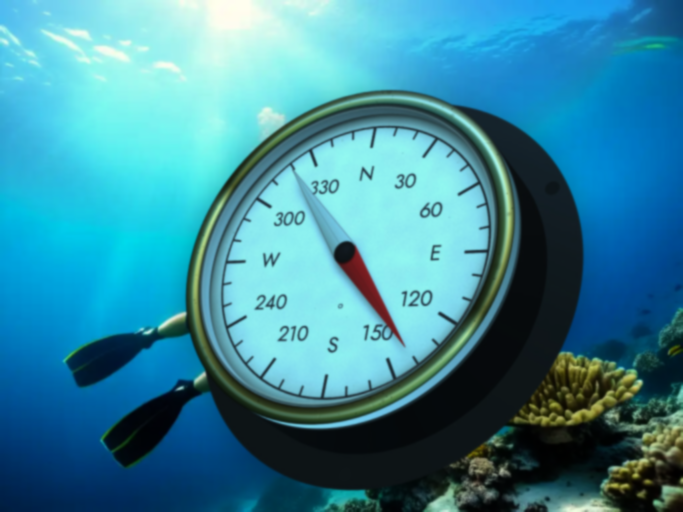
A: 140 °
